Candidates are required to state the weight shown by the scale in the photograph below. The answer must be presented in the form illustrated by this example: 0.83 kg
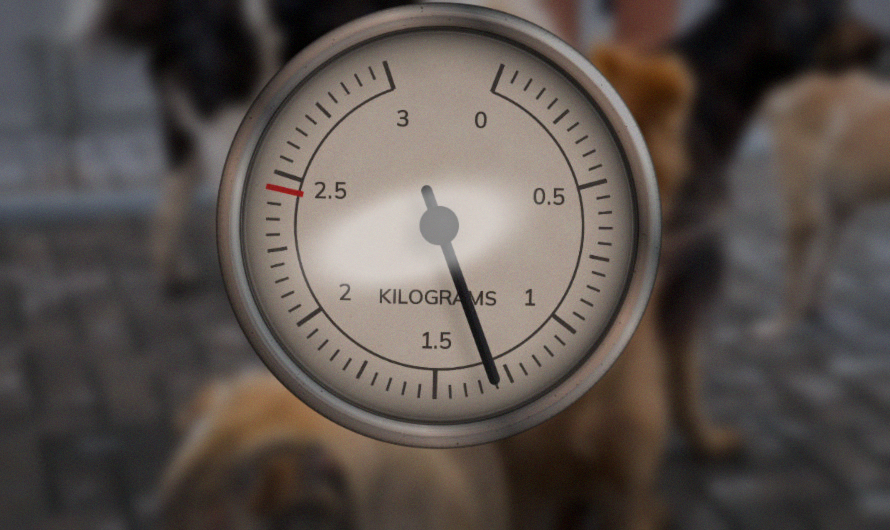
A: 1.3 kg
